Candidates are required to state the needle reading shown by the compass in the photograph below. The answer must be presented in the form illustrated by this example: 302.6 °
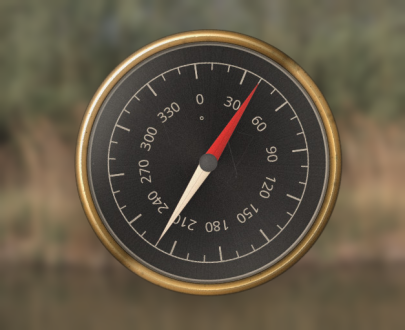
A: 40 °
